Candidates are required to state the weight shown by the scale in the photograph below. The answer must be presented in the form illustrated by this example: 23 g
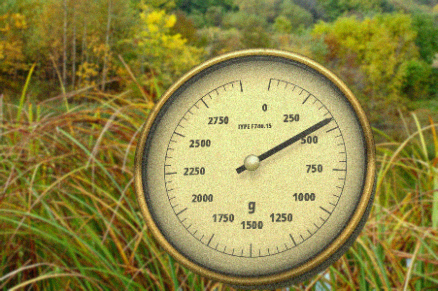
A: 450 g
